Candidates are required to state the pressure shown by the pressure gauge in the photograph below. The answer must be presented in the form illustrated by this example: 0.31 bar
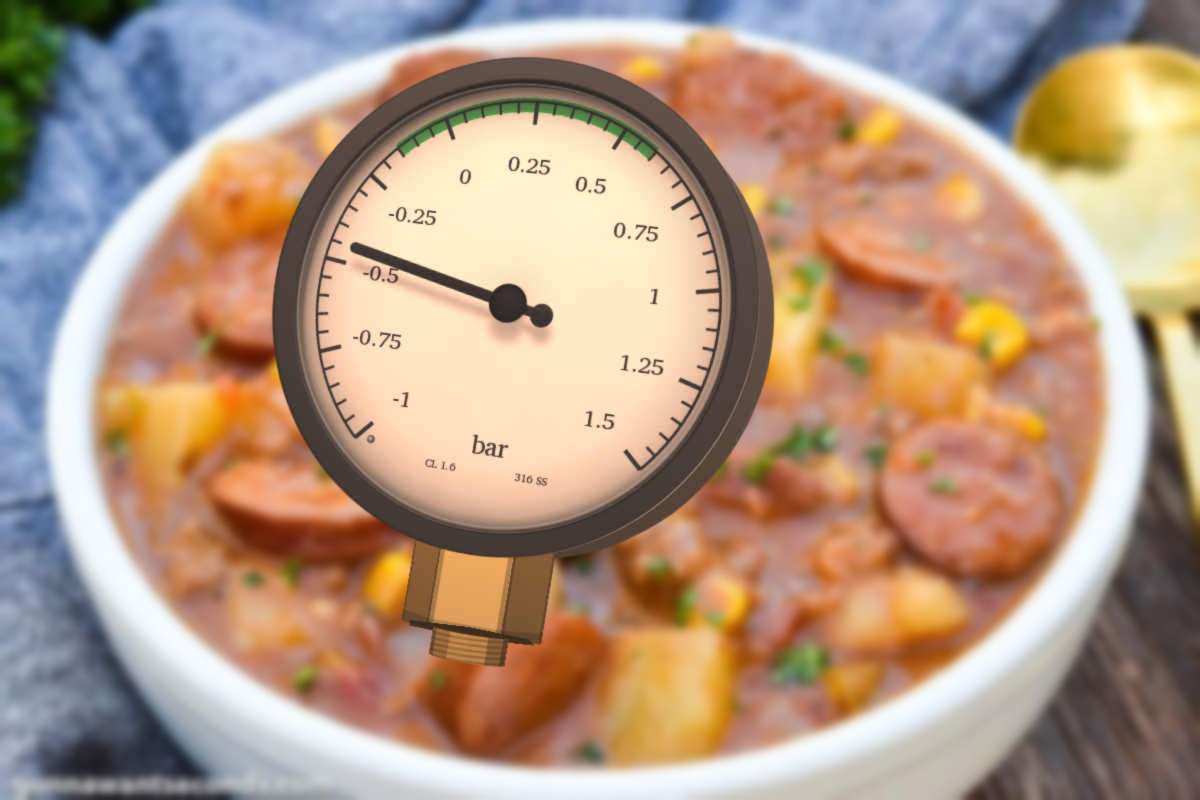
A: -0.45 bar
